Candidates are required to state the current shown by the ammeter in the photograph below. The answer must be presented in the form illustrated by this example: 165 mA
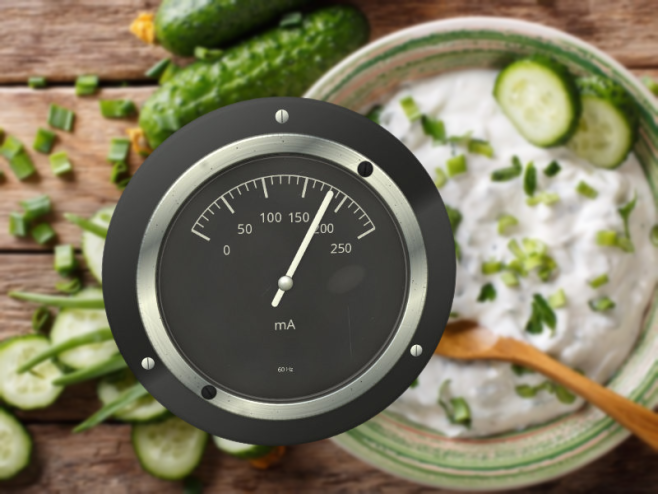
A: 180 mA
